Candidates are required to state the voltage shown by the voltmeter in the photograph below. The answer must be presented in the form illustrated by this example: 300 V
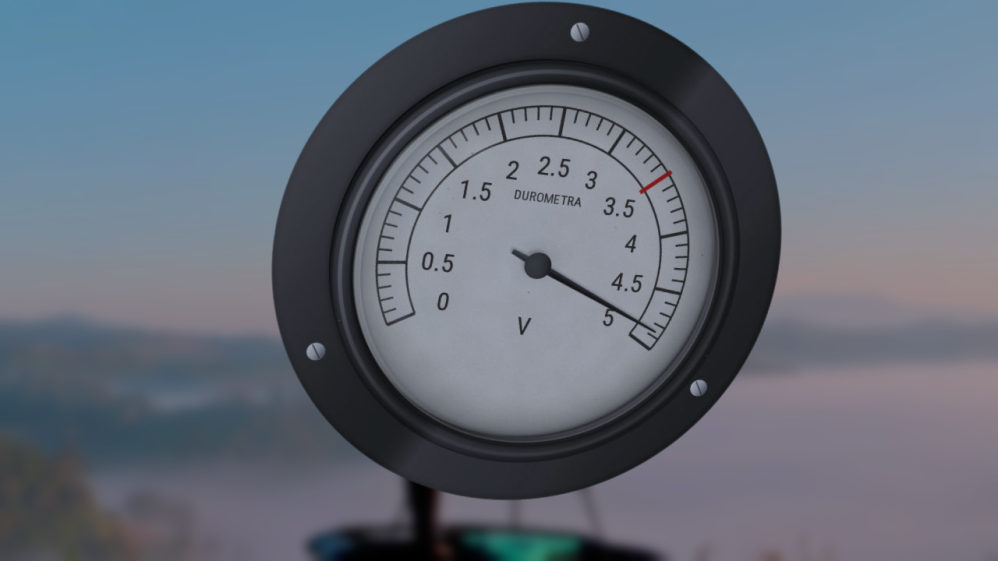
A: 4.85 V
